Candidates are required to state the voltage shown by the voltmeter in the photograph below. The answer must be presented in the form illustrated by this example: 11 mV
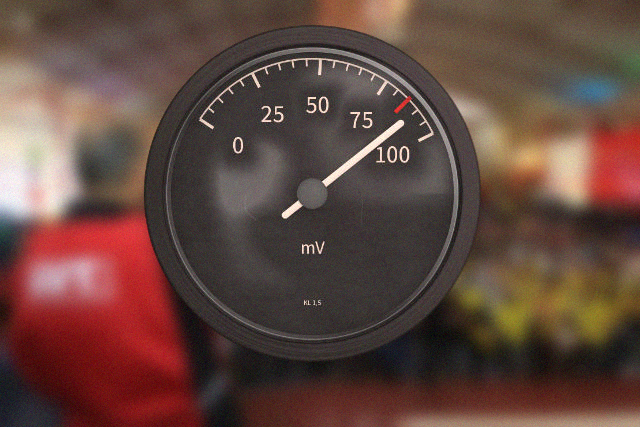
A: 90 mV
